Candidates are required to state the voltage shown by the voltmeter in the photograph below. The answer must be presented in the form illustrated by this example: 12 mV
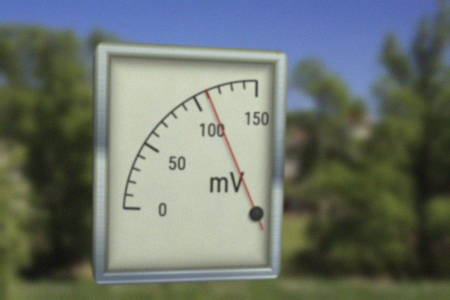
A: 110 mV
